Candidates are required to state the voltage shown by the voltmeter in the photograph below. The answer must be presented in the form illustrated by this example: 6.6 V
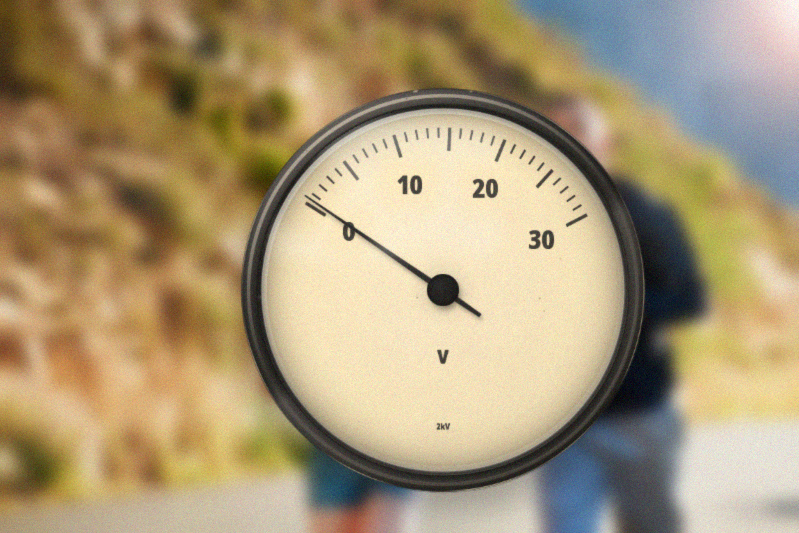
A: 0.5 V
